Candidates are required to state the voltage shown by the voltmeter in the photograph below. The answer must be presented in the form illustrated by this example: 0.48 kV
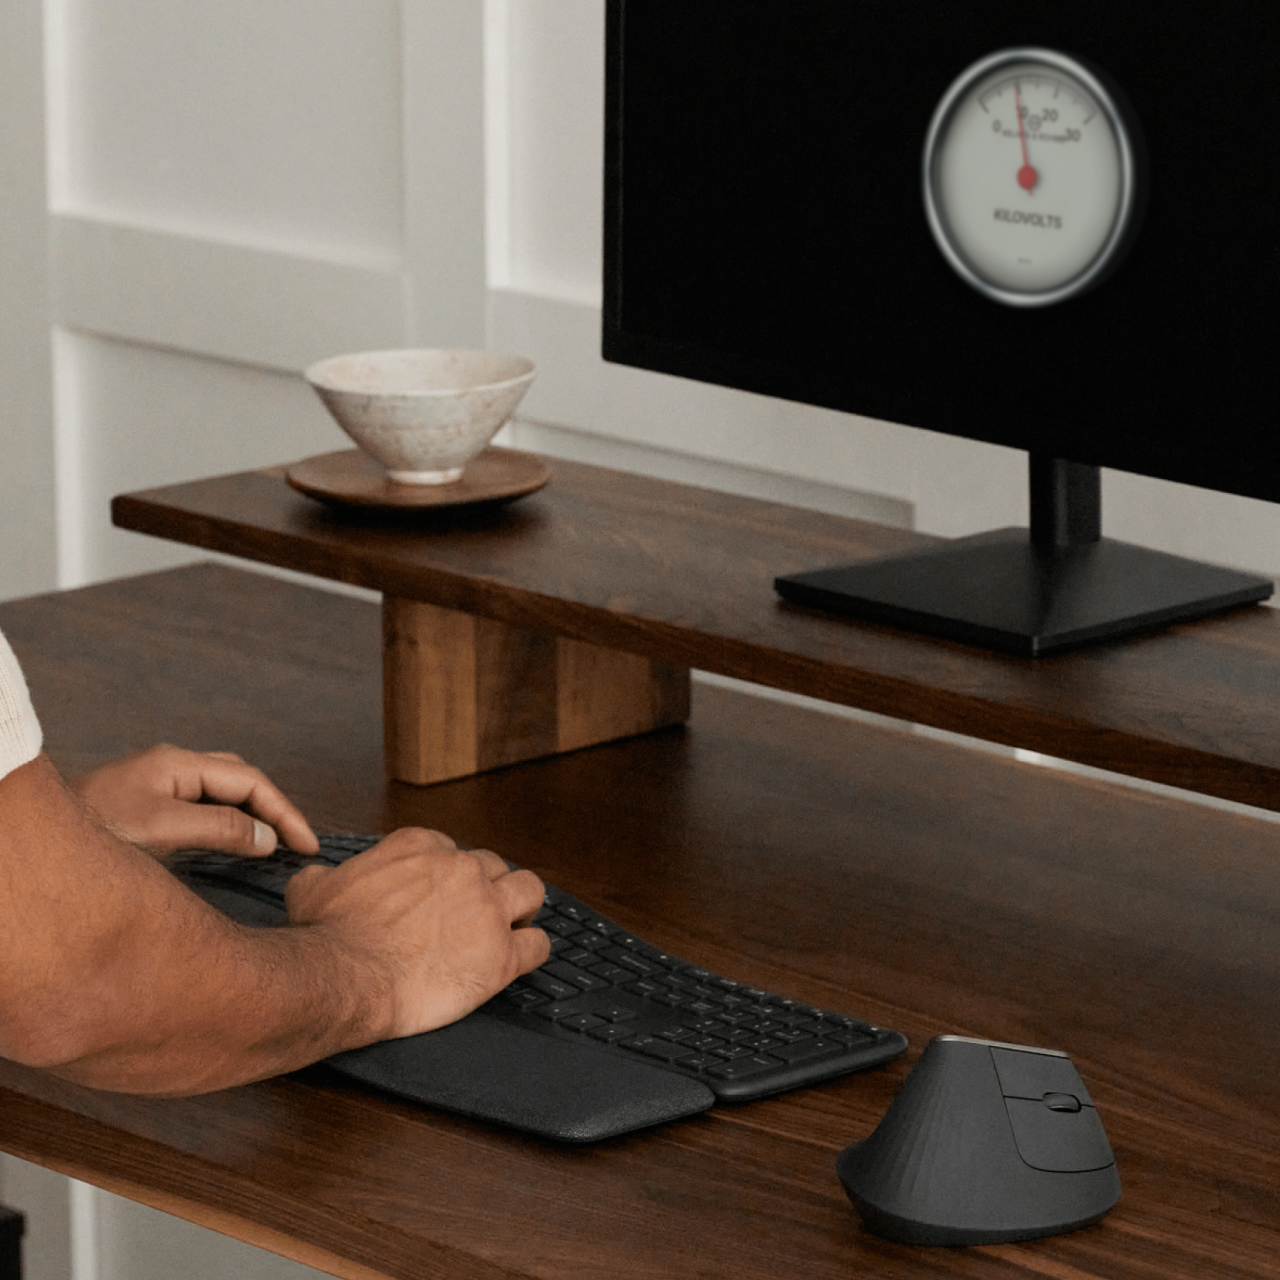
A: 10 kV
